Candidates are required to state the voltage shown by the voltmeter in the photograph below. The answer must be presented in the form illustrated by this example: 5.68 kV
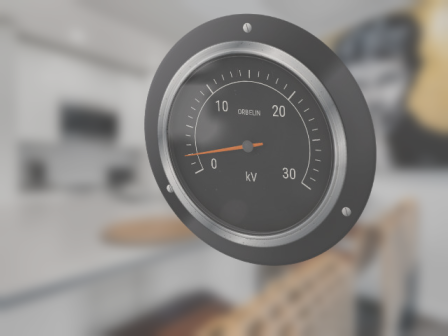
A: 2 kV
